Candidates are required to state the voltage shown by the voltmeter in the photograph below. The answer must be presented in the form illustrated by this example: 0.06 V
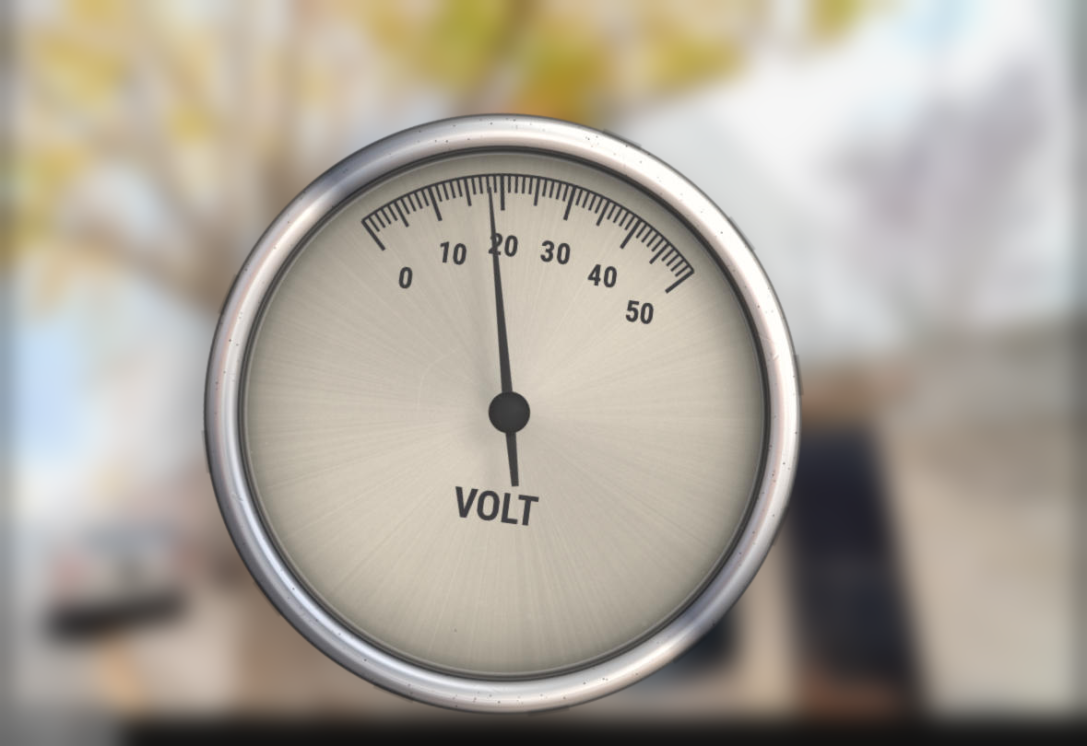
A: 18 V
